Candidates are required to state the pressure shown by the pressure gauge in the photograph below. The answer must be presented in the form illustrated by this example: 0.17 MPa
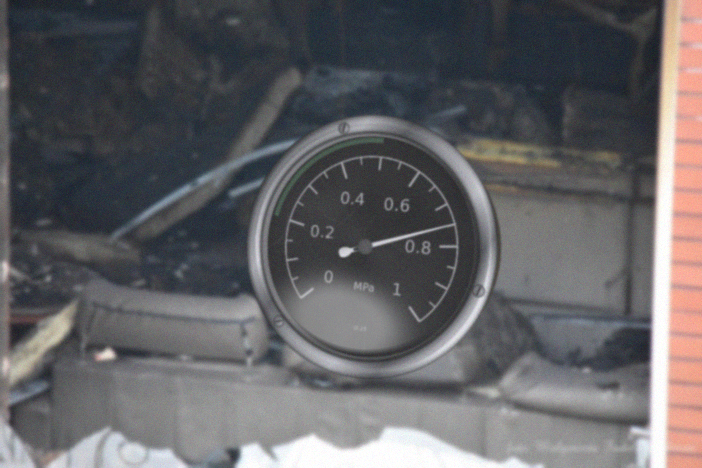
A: 0.75 MPa
